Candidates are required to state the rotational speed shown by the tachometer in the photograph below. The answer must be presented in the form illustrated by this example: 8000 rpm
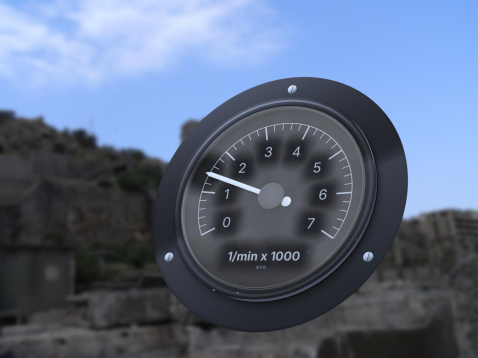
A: 1400 rpm
